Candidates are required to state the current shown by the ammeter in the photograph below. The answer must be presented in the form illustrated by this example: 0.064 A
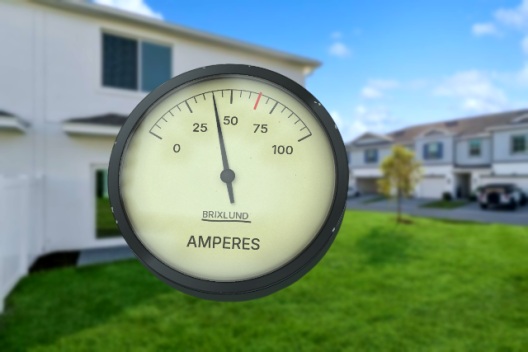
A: 40 A
